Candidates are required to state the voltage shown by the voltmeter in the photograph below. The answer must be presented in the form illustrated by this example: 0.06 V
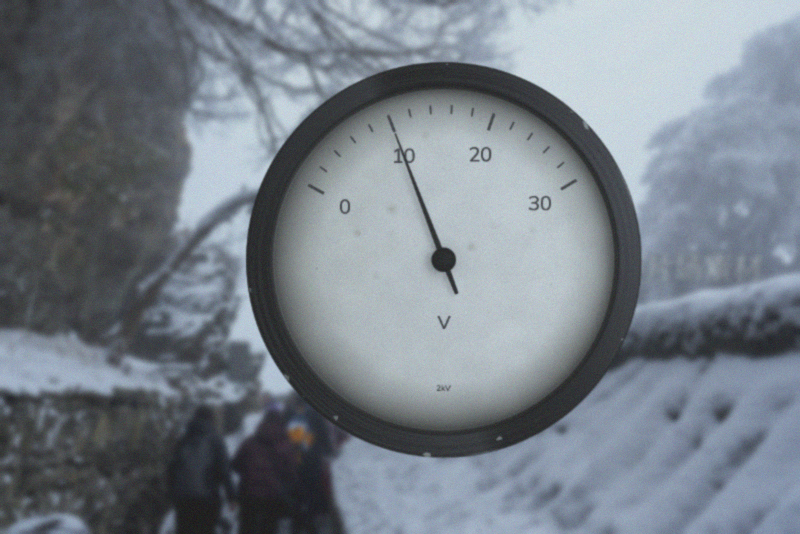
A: 10 V
